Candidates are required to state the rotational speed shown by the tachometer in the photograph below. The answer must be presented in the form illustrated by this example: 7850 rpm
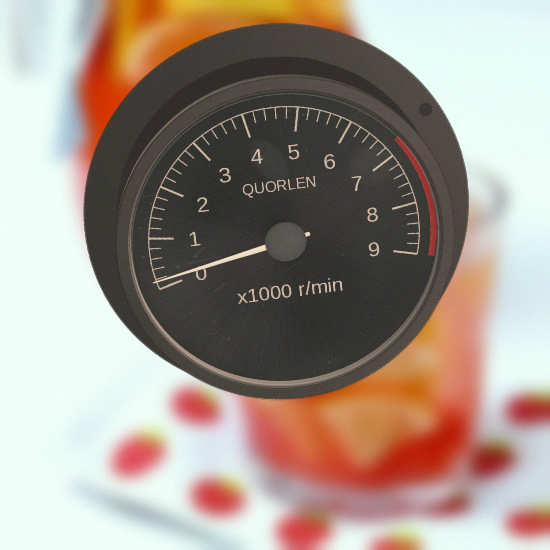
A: 200 rpm
